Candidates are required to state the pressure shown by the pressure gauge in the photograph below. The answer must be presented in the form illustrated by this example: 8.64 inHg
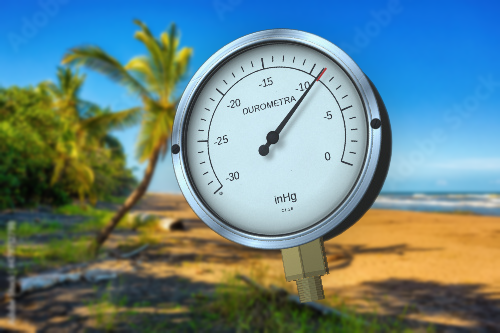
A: -9 inHg
